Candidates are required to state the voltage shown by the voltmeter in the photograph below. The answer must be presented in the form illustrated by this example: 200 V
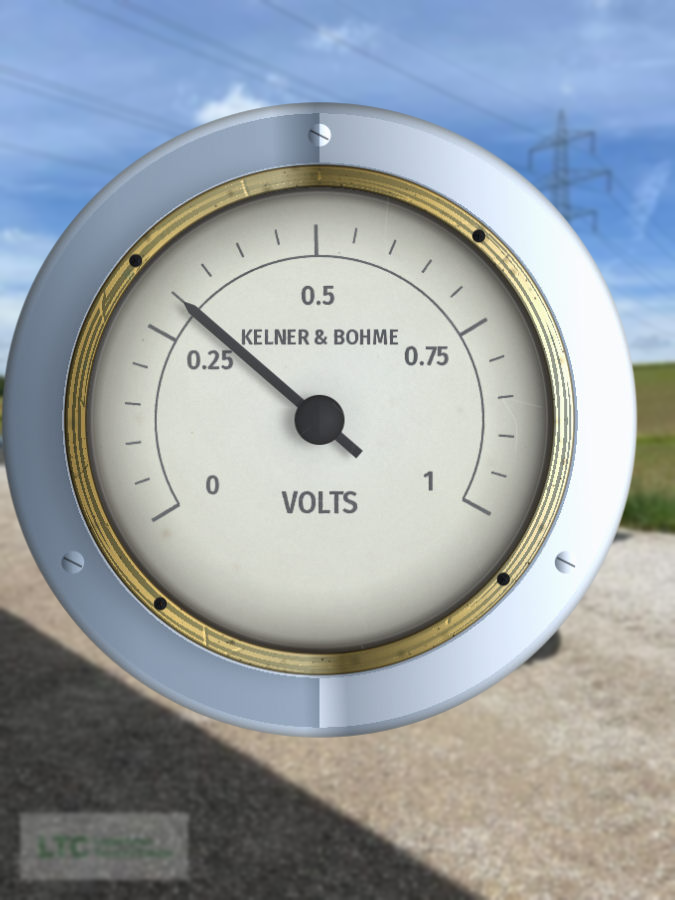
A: 0.3 V
